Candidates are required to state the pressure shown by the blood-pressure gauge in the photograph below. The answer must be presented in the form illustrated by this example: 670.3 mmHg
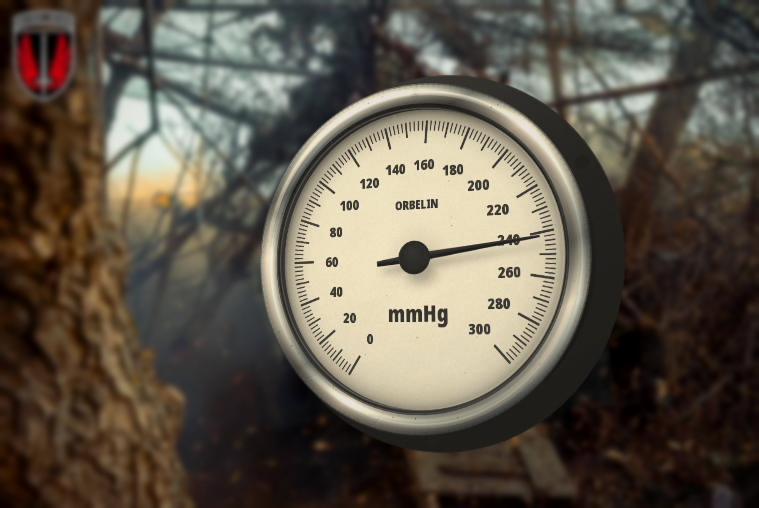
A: 242 mmHg
